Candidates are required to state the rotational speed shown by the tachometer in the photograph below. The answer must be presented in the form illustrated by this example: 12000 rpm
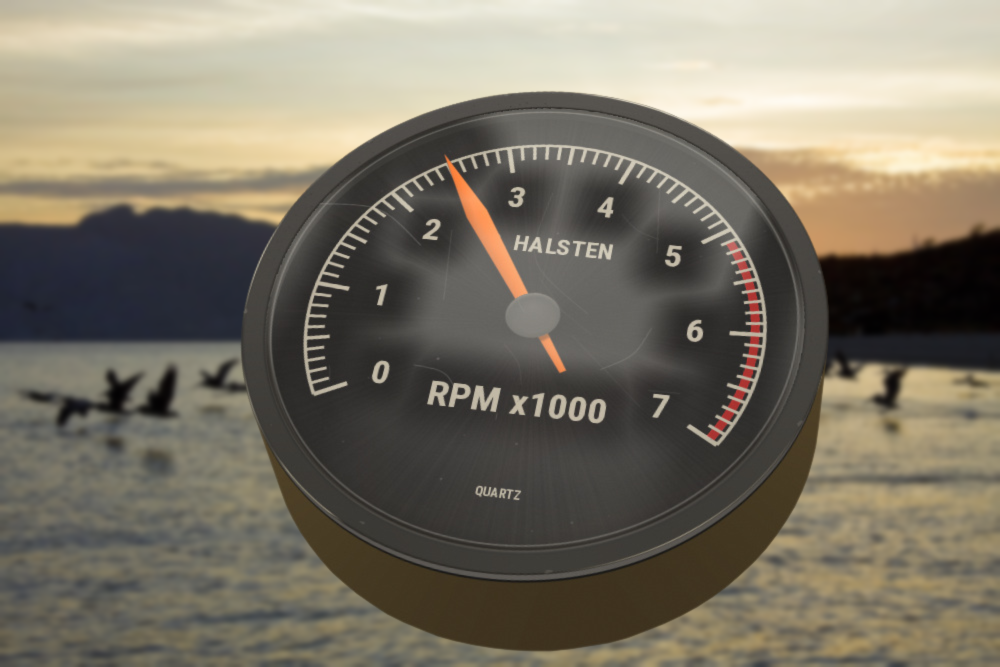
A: 2500 rpm
